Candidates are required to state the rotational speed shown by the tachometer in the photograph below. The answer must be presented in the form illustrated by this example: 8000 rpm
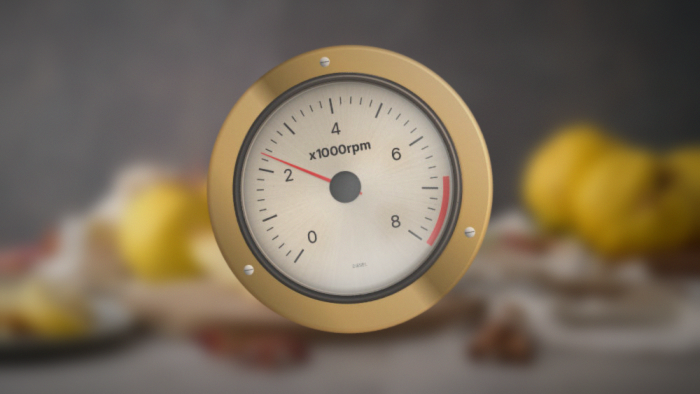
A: 2300 rpm
